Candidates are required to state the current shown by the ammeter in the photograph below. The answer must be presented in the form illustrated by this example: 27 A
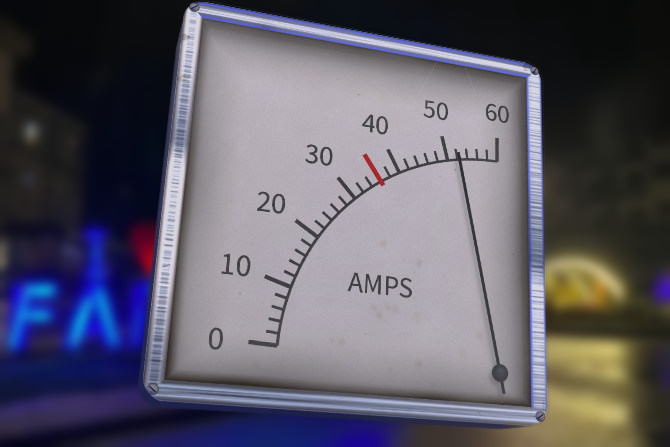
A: 52 A
